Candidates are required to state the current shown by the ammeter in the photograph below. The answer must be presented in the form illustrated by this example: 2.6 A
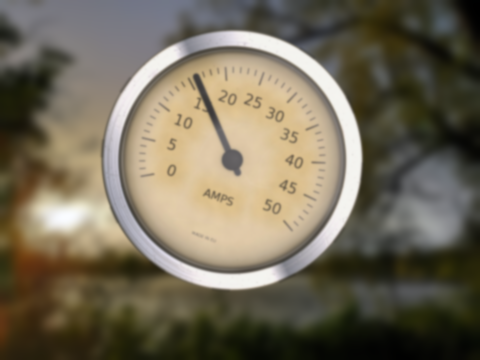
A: 16 A
